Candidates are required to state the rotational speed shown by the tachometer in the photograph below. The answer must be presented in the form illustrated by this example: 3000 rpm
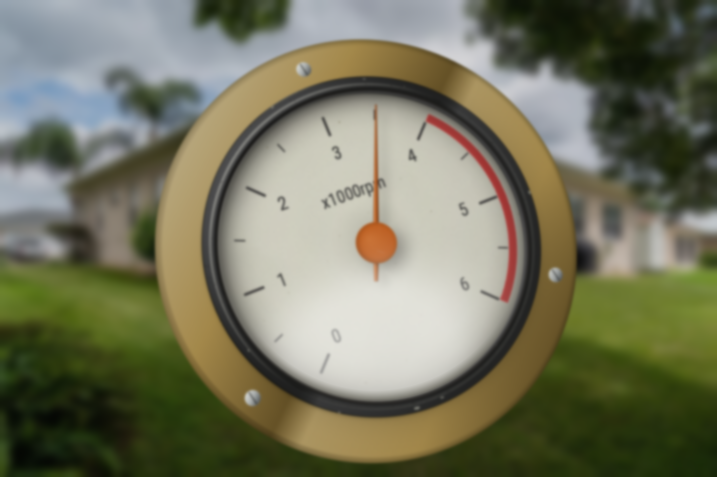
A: 3500 rpm
